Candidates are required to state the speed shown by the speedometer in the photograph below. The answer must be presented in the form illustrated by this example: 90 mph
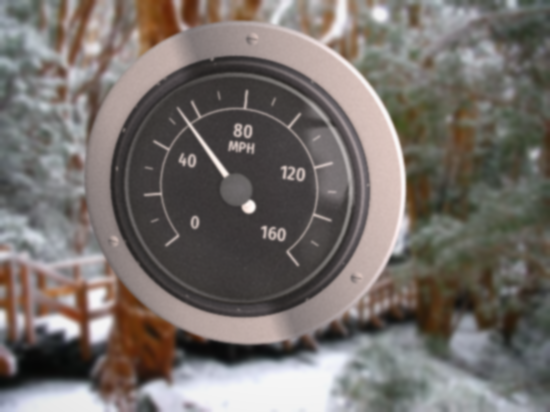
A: 55 mph
